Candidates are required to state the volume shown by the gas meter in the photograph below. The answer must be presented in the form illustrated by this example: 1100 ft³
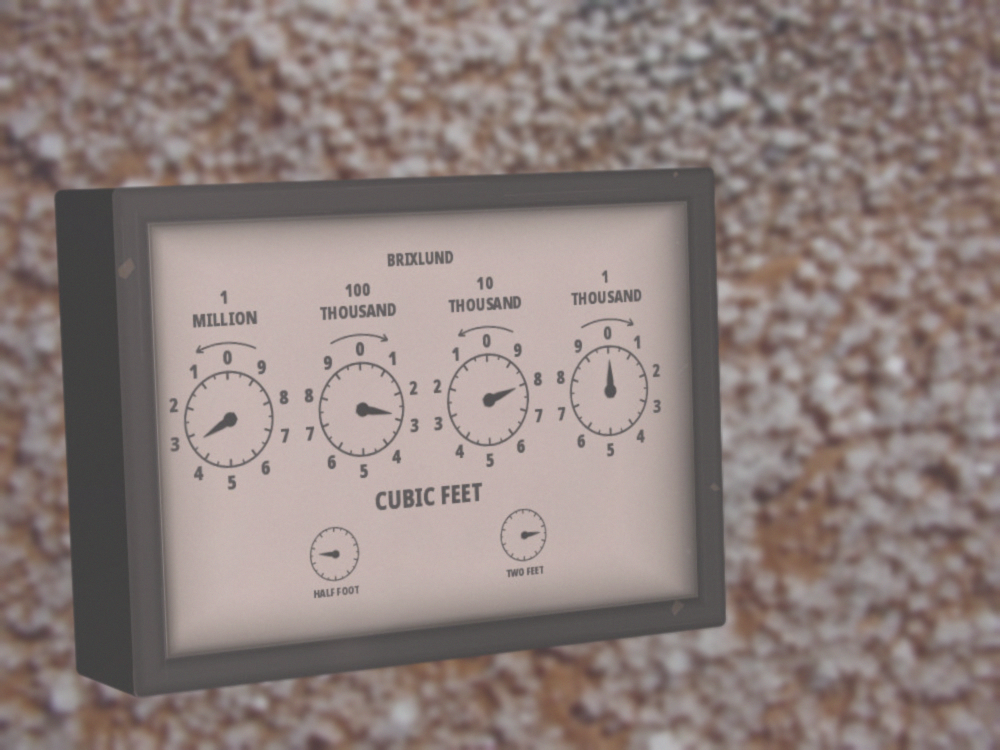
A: 328000 ft³
